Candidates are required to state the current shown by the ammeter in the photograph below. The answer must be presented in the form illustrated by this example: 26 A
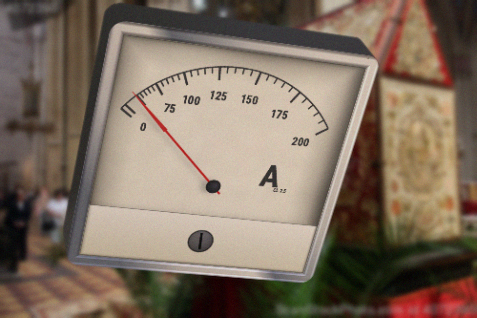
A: 50 A
